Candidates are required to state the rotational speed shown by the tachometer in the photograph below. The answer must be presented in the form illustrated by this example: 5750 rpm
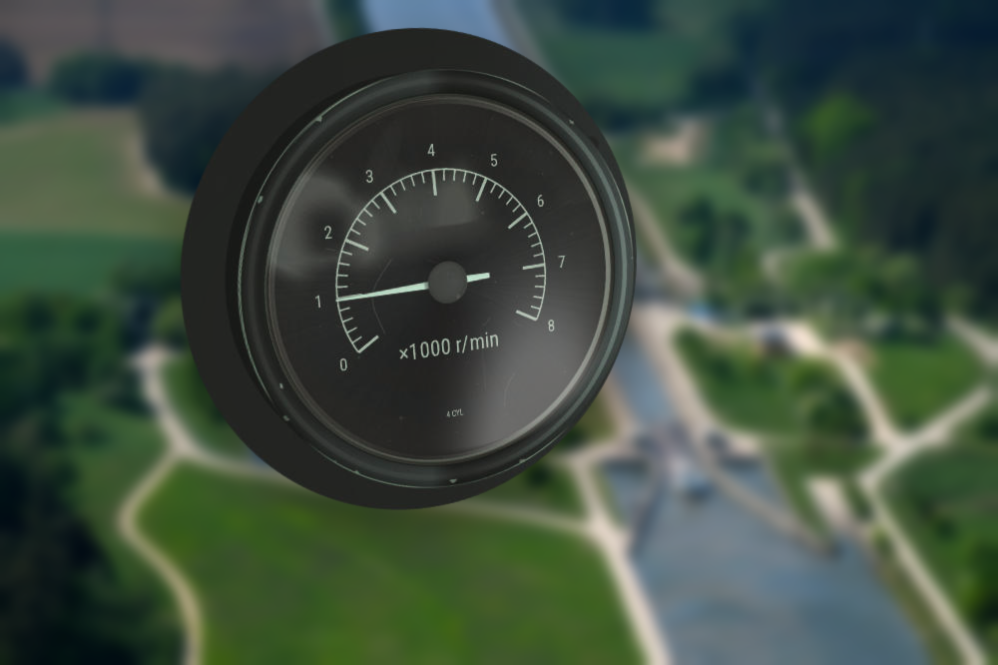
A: 1000 rpm
